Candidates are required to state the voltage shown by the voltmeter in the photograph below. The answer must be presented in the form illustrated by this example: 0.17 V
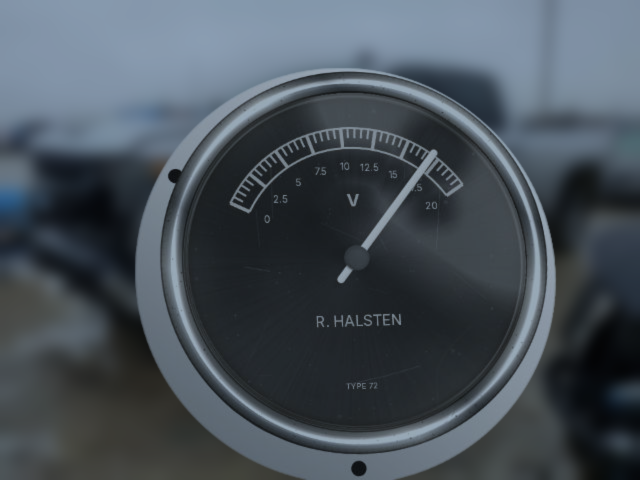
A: 17 V
